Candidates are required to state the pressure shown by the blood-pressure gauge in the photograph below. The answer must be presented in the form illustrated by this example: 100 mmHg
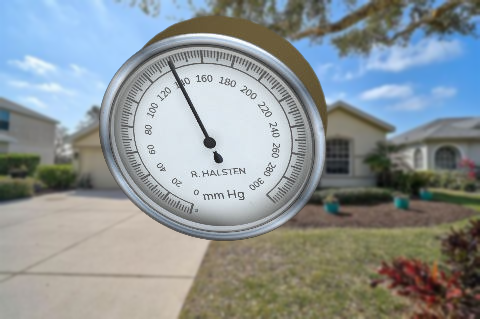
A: 140 mmHg
